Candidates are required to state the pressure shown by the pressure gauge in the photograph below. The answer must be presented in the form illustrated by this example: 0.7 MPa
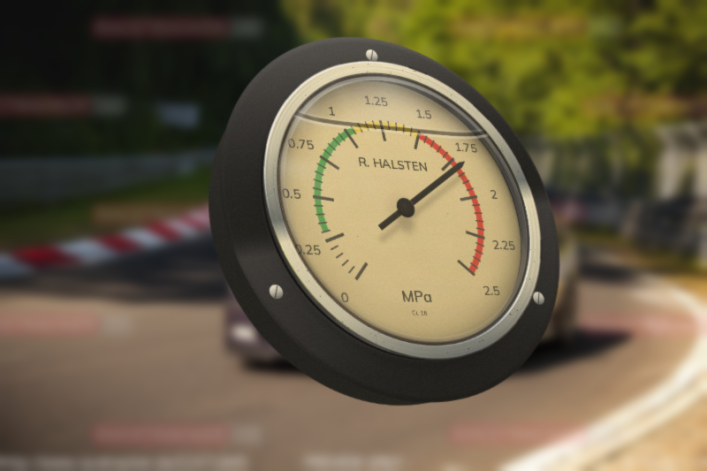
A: 1.8 MPa
